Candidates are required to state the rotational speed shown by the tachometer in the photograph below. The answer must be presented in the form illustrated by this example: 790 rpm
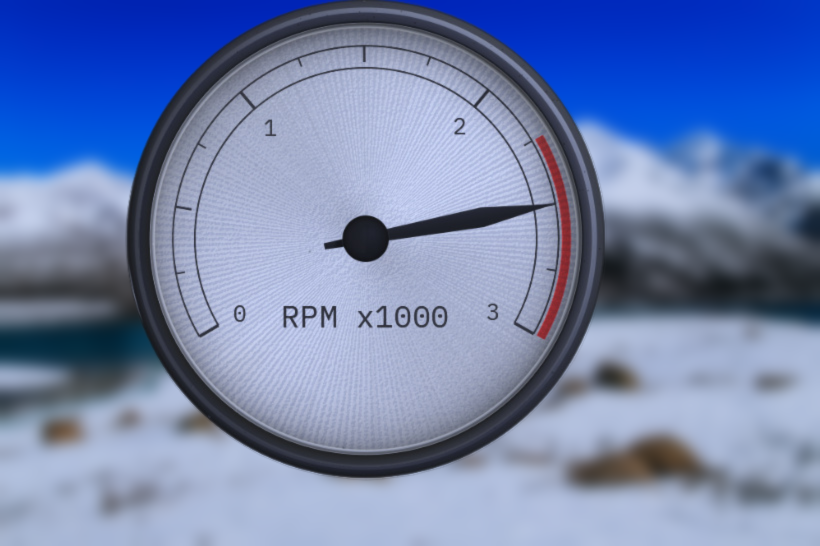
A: 2500 rpm
